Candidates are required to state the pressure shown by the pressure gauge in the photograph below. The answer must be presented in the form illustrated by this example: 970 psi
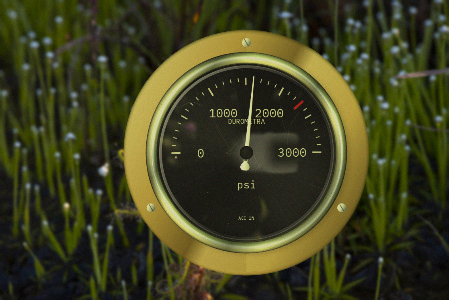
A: 1600 psi
